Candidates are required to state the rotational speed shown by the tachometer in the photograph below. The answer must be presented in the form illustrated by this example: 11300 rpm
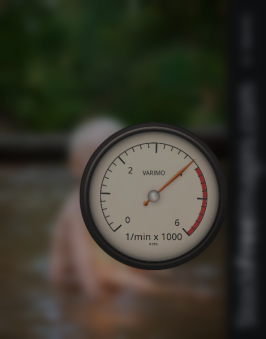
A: 4000 rpm
